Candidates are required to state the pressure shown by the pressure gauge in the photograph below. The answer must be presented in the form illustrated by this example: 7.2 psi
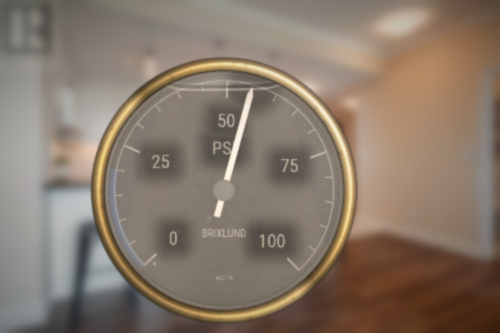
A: 55 psi
